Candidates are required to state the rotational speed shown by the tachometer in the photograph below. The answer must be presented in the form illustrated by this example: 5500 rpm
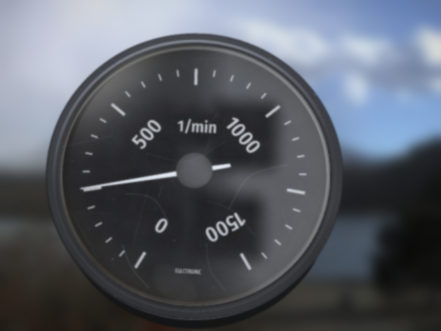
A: 250 rpm
